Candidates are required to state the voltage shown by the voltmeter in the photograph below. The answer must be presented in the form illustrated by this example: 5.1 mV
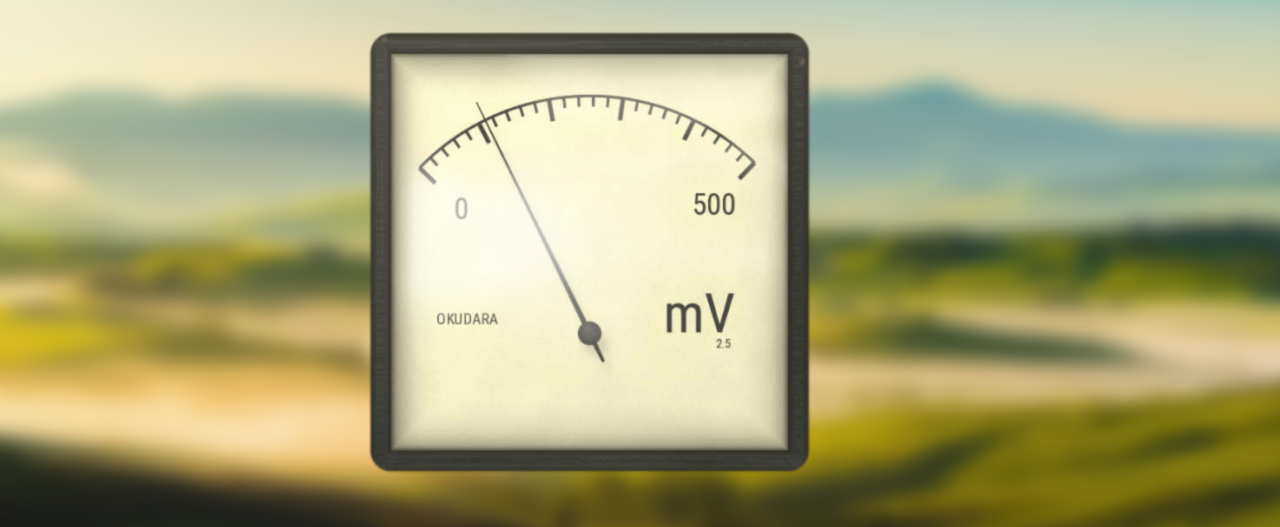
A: 110 mV
